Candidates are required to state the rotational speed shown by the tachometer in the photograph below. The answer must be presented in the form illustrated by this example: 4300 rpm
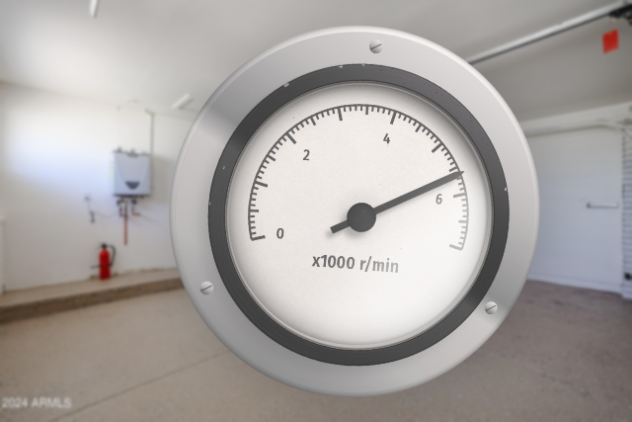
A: 5600 rpm
